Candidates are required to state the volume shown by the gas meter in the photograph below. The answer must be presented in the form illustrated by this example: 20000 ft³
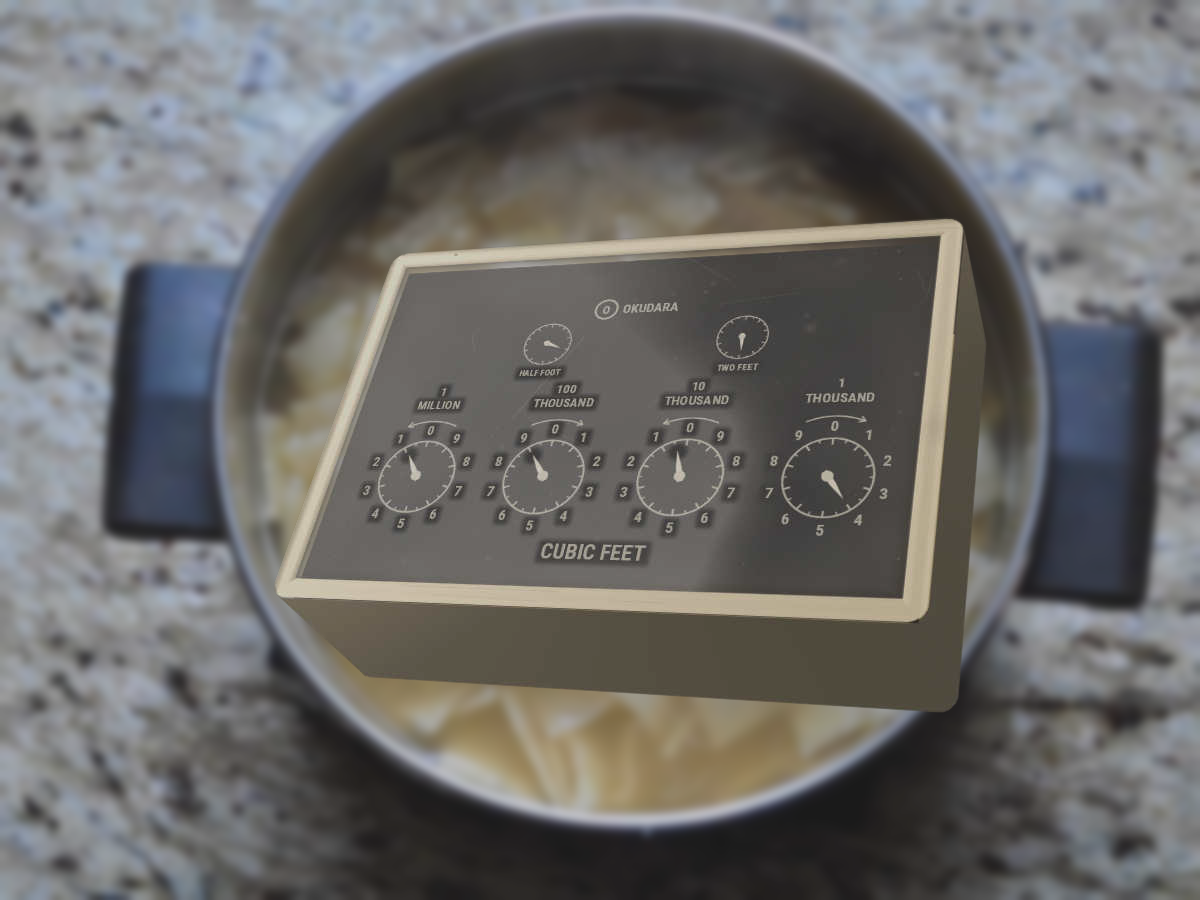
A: 90400 ft³
